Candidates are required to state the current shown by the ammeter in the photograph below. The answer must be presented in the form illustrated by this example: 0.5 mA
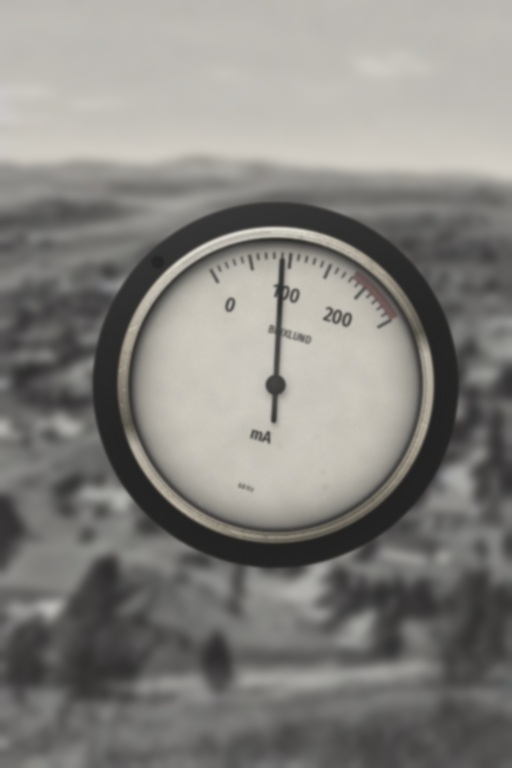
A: 90 mA
